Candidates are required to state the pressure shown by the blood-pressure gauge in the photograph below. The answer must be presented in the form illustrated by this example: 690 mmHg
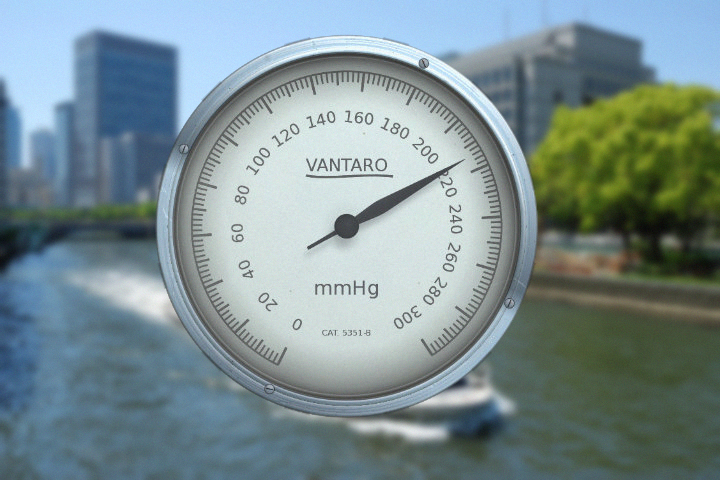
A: 214 mmHg
